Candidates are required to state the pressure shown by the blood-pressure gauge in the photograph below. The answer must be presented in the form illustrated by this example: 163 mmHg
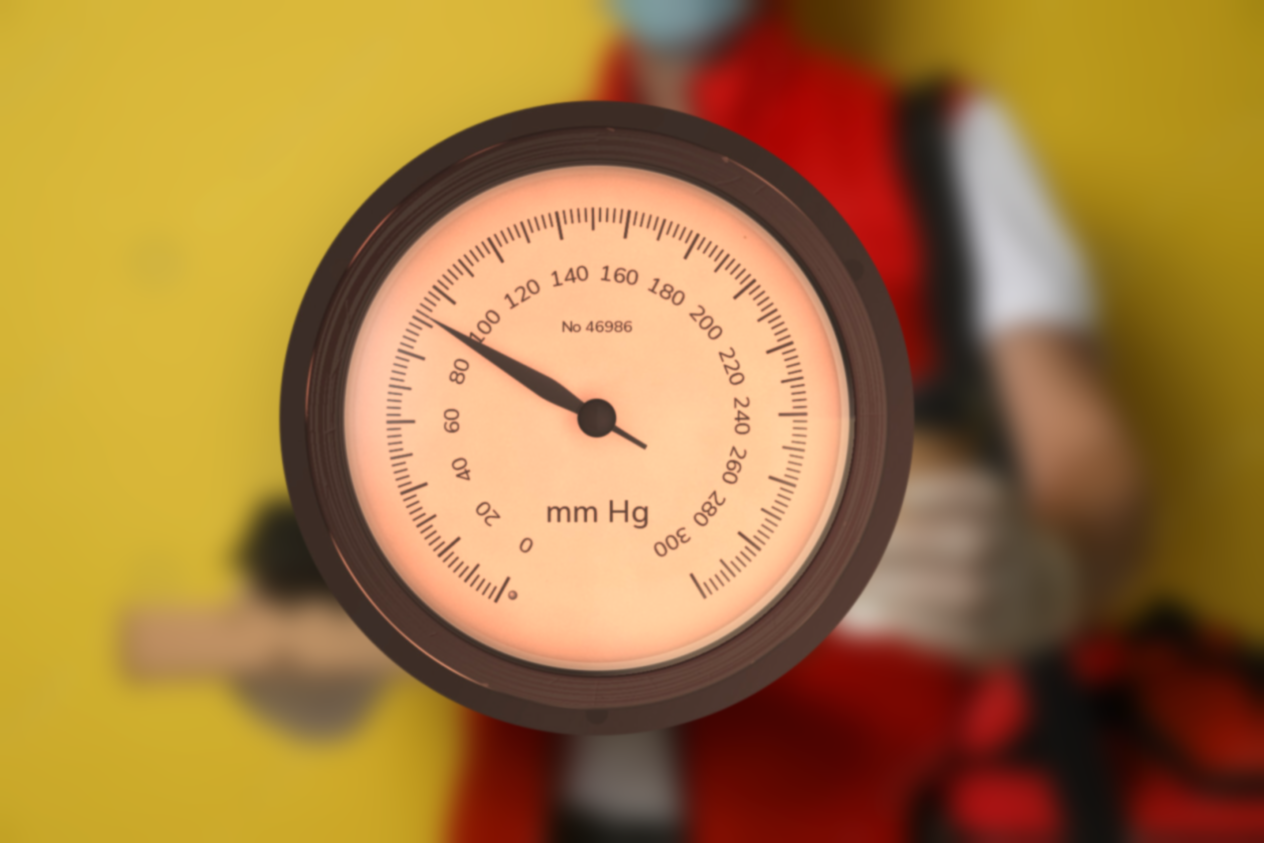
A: 92 mmHg
